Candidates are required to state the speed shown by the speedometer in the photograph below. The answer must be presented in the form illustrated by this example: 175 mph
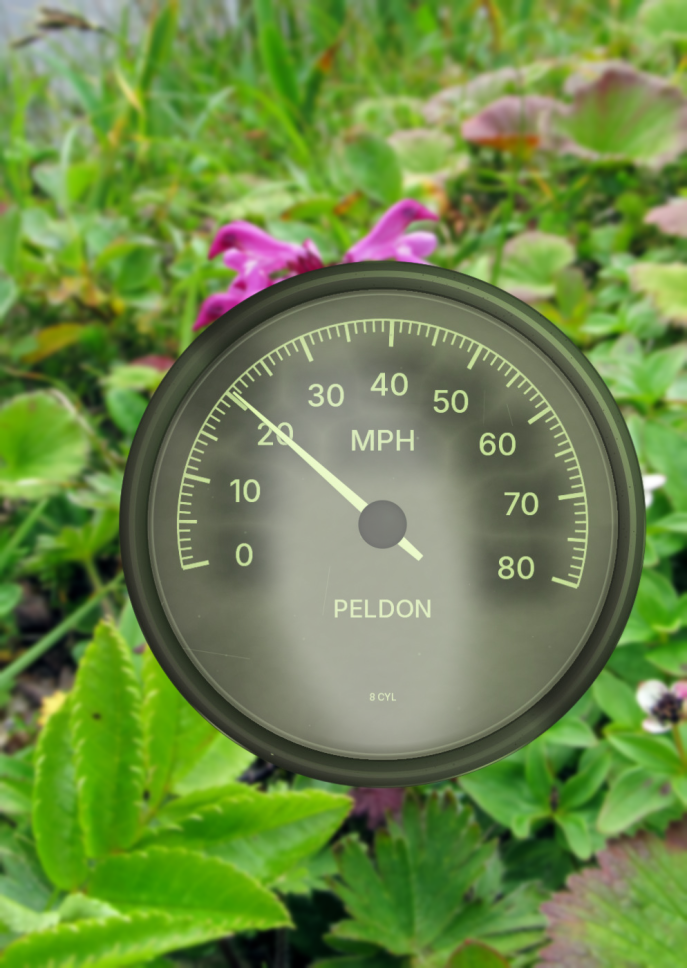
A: 20.5 mph
